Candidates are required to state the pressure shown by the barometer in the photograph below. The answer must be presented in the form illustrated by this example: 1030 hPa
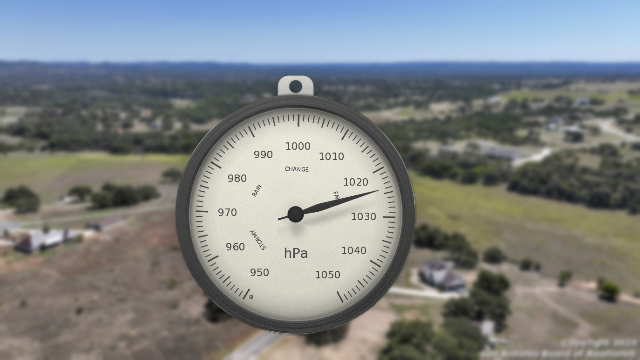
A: 1024 hPa
